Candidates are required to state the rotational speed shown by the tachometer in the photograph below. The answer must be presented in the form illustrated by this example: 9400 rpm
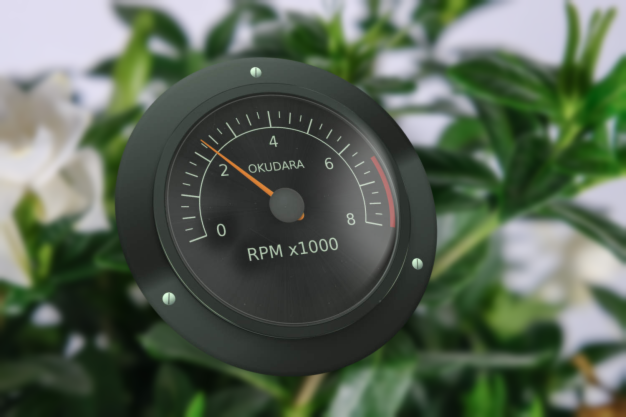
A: 2250 rpm
